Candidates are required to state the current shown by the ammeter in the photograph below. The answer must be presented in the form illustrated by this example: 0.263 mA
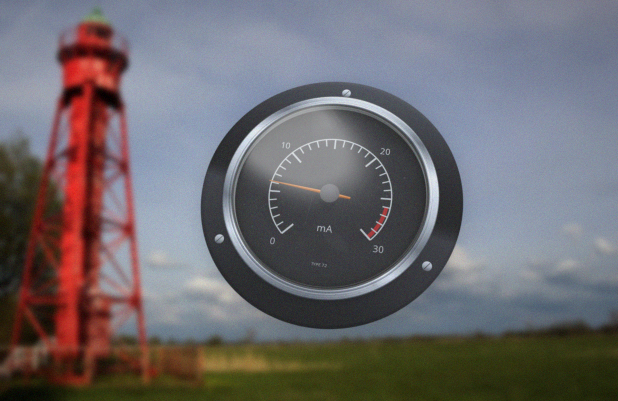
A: 6 mA
